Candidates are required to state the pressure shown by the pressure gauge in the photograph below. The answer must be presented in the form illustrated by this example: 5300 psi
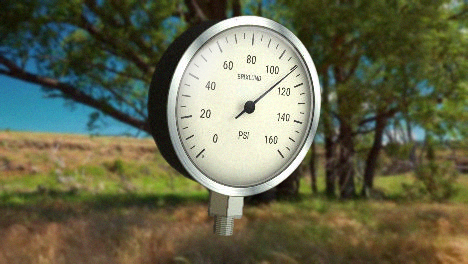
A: 110 psi
